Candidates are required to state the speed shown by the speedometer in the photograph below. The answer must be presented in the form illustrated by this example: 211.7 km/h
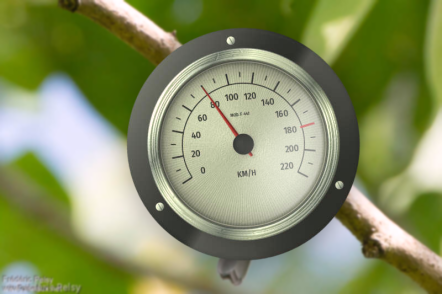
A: 80 km/h
